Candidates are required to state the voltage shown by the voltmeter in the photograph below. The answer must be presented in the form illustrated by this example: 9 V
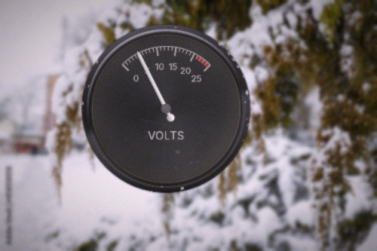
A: 5 V
